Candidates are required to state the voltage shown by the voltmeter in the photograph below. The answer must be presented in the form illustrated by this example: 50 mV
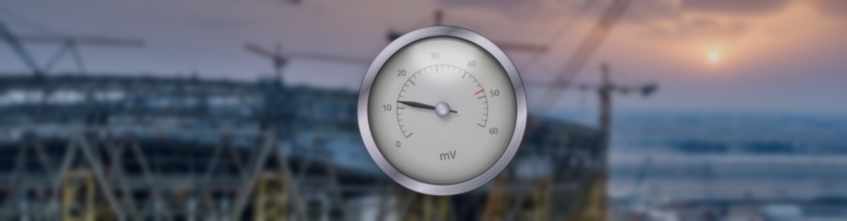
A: 12 mV
